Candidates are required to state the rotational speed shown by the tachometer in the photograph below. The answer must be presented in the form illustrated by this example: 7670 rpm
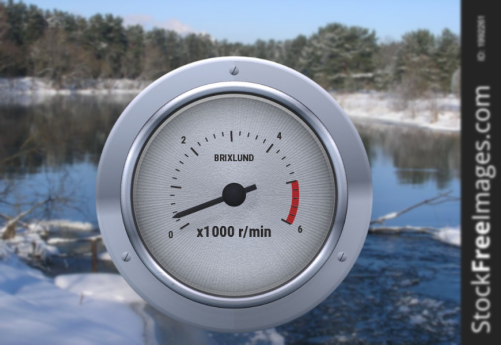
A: 300 rpm
